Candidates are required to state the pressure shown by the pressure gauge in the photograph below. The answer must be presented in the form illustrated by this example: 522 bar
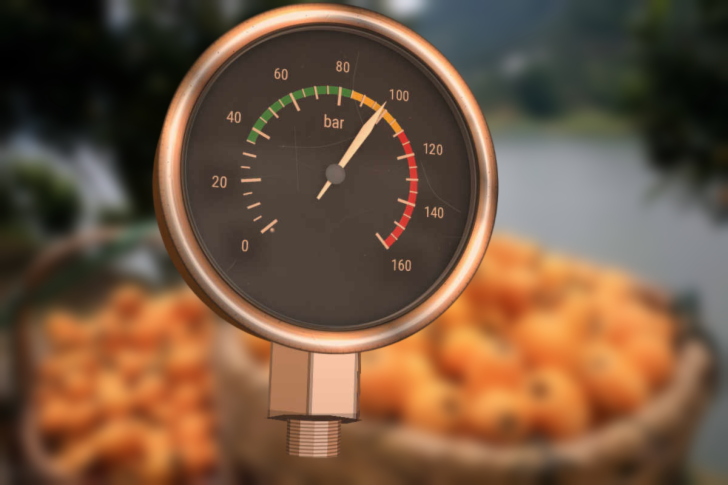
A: 97.5 bar
